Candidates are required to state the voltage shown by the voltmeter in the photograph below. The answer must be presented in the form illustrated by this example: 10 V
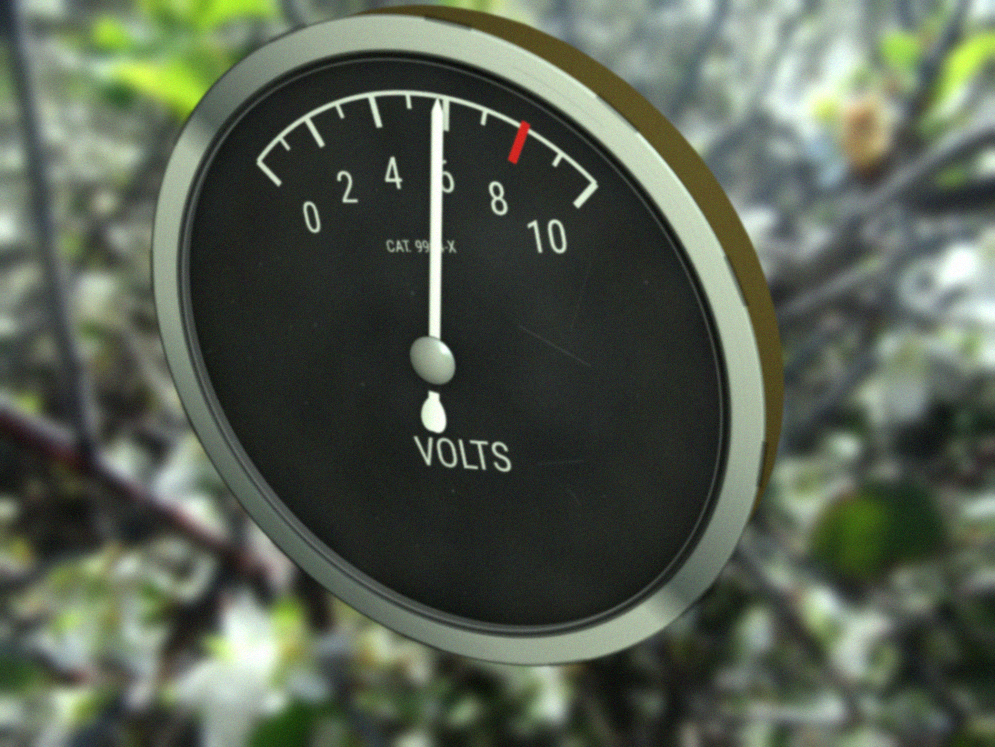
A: 6 V
